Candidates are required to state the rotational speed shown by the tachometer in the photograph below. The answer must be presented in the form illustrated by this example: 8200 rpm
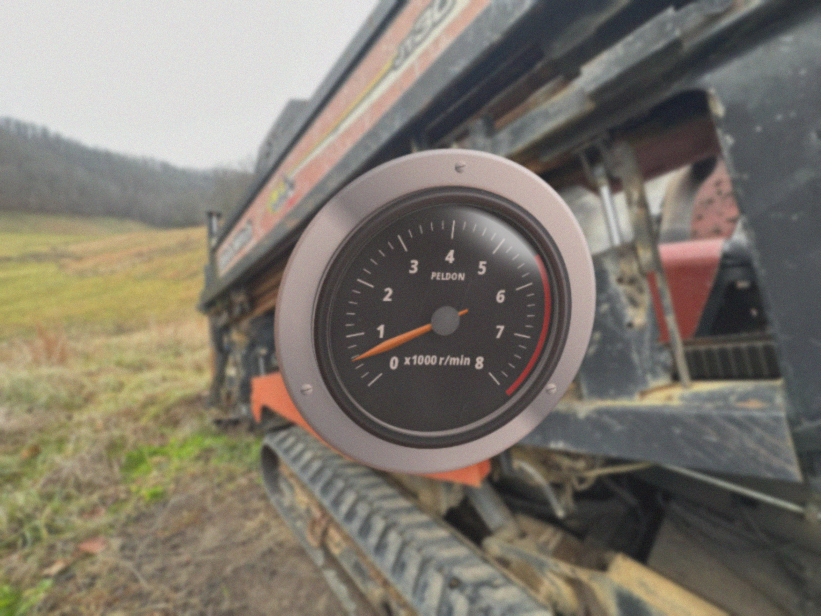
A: 600 rpm
